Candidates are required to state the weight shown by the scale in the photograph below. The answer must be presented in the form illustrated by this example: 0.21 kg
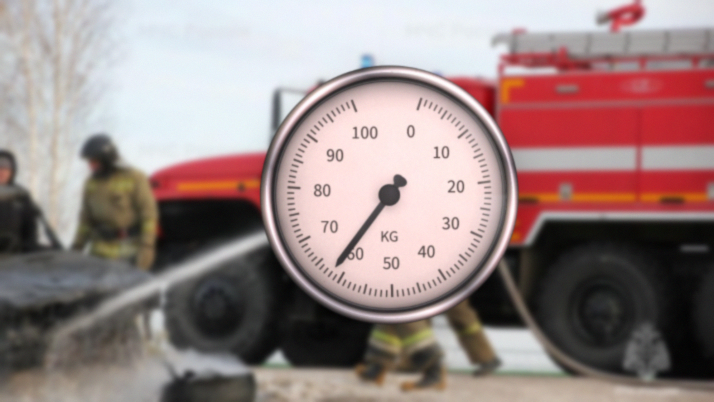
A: 62 kg
